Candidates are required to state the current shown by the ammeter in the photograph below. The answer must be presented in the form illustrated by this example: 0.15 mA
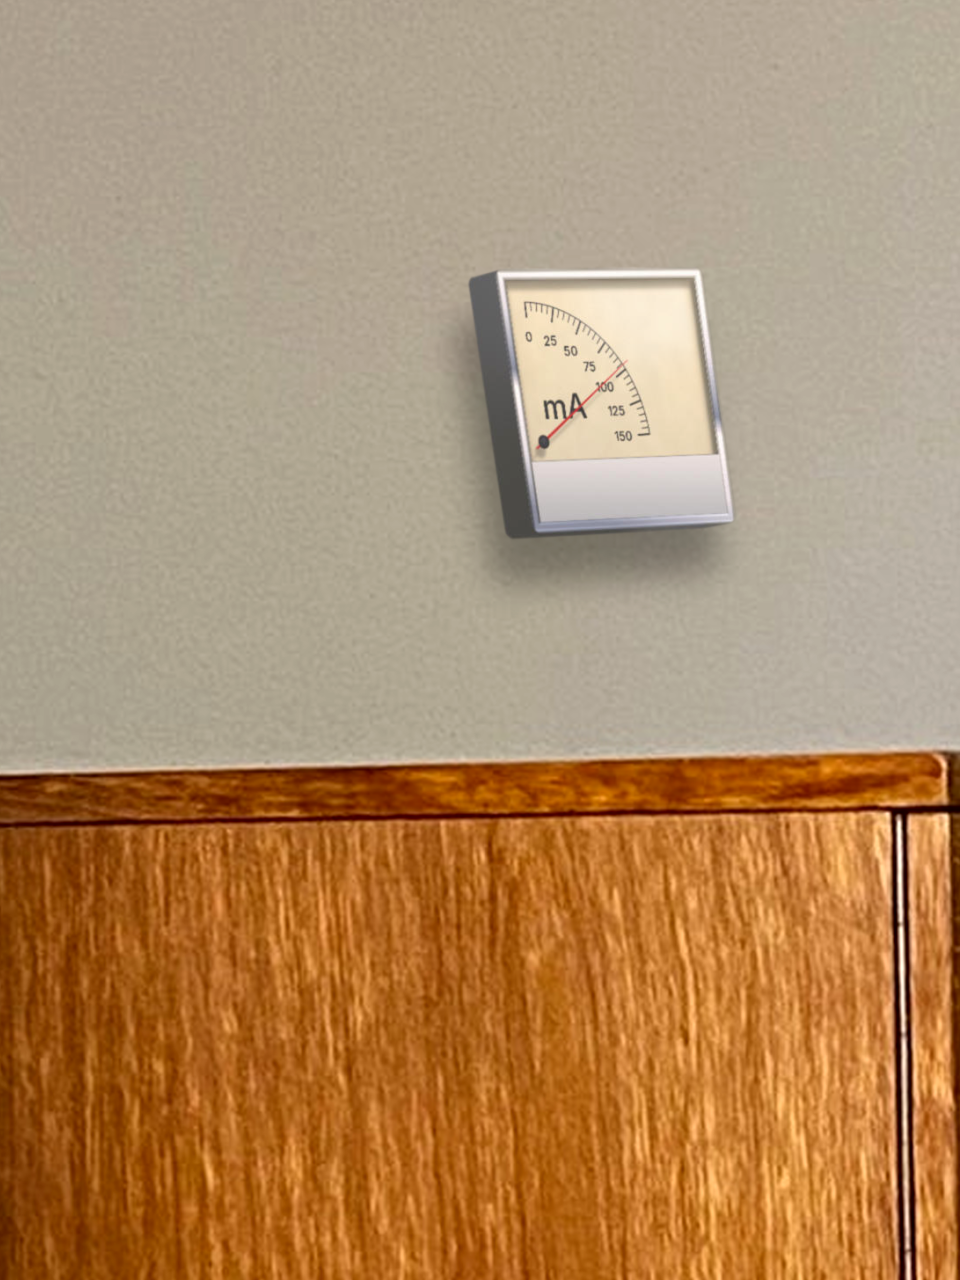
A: 95 mA
